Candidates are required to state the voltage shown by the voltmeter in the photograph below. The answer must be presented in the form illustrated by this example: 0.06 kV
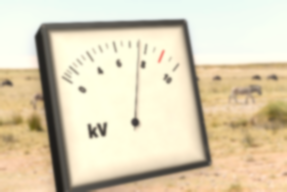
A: 7.5 kV
